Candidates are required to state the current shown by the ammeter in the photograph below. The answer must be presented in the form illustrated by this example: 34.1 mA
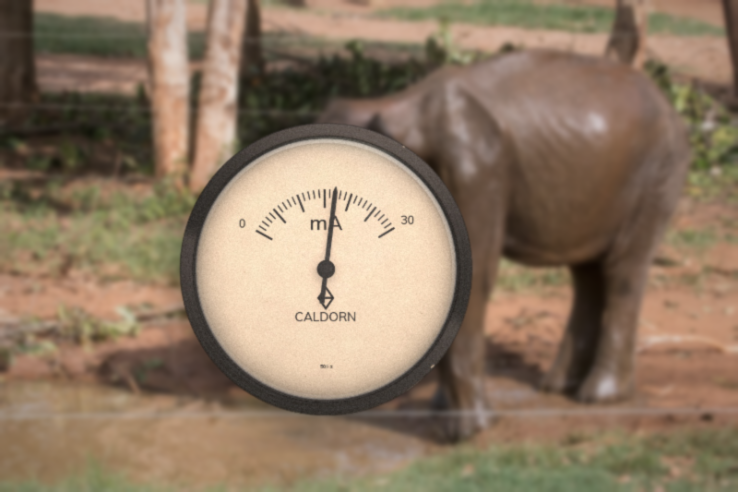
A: 17 mA
